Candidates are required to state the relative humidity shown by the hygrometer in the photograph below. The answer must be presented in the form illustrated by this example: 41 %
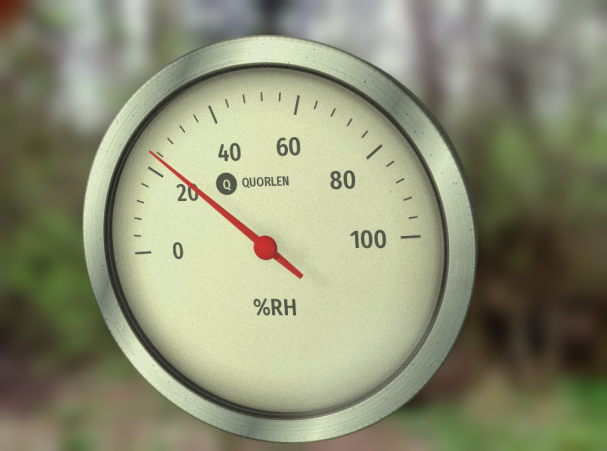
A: 24 %
